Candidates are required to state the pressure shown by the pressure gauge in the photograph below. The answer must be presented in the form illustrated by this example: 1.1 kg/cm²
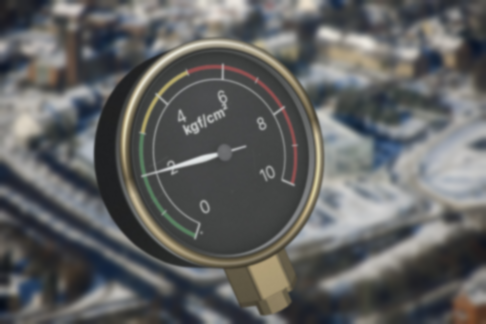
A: 2 kg/cm²
